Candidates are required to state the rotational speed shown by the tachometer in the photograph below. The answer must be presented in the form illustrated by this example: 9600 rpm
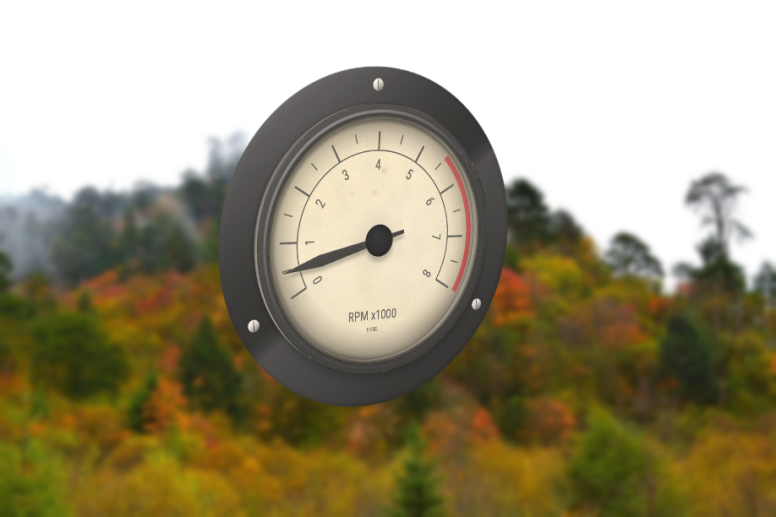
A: 500 rpm
